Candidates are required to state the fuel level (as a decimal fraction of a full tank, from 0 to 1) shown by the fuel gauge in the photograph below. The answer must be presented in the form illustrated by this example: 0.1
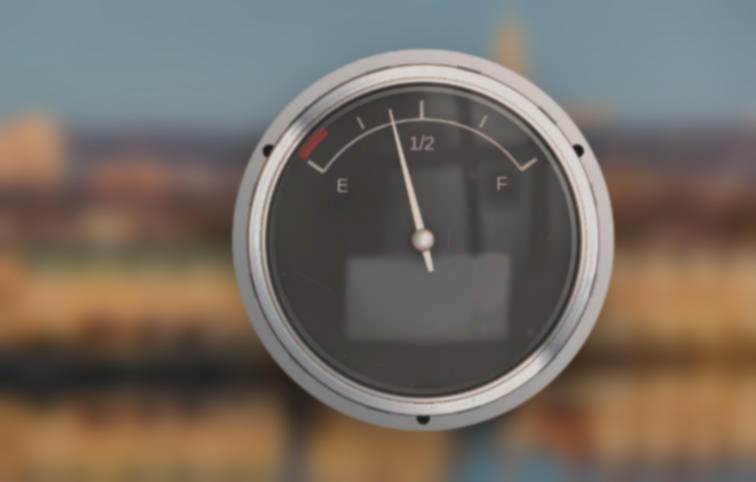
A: 0.375
